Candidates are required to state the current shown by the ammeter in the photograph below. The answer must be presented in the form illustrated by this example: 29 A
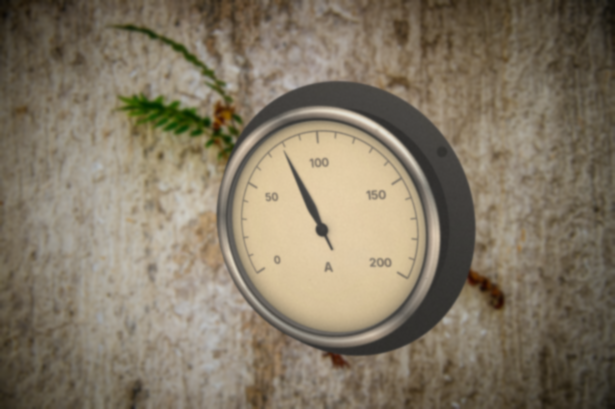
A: 80 A
